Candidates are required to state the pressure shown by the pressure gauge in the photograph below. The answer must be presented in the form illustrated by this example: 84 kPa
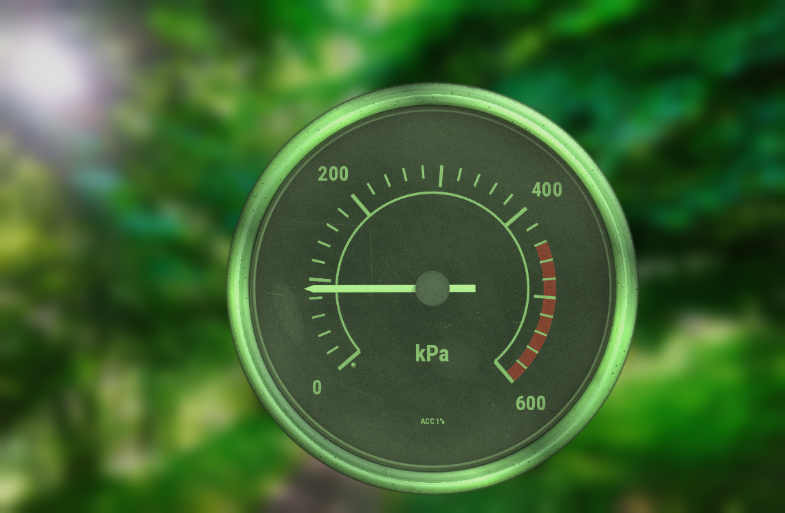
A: 90 kPa
